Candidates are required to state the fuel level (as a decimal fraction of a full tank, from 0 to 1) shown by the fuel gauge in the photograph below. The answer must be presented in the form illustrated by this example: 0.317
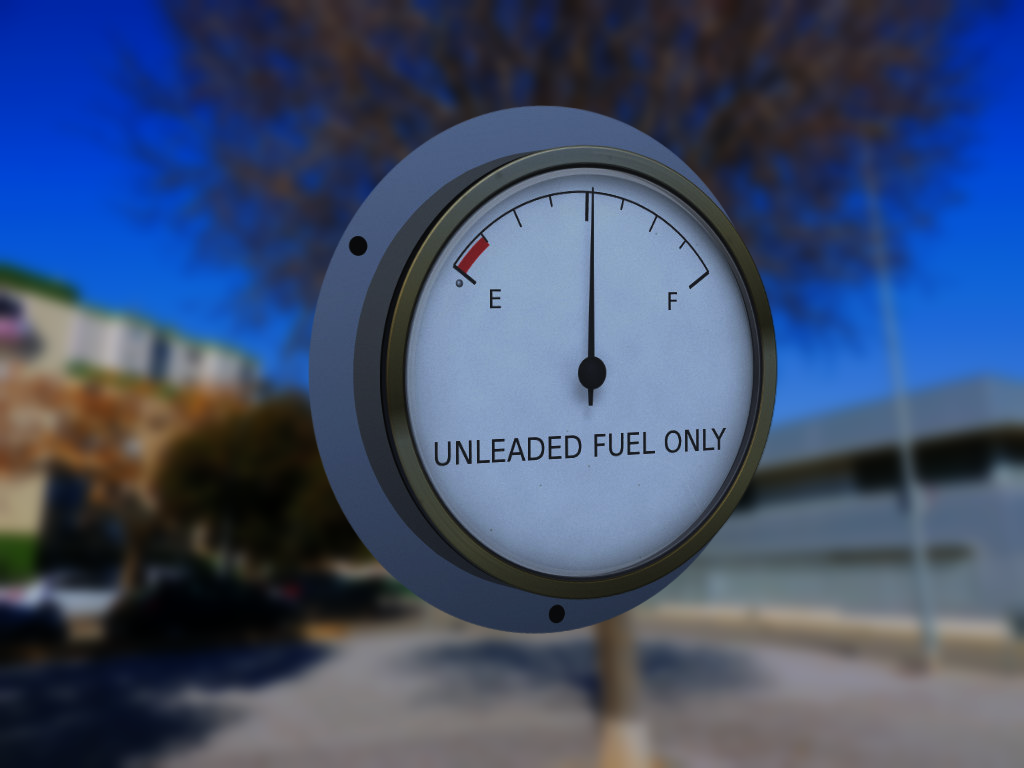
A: 0.5
